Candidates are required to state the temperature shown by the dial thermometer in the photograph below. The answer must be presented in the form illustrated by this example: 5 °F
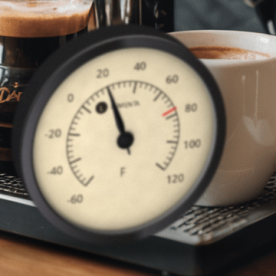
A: 20 °F
